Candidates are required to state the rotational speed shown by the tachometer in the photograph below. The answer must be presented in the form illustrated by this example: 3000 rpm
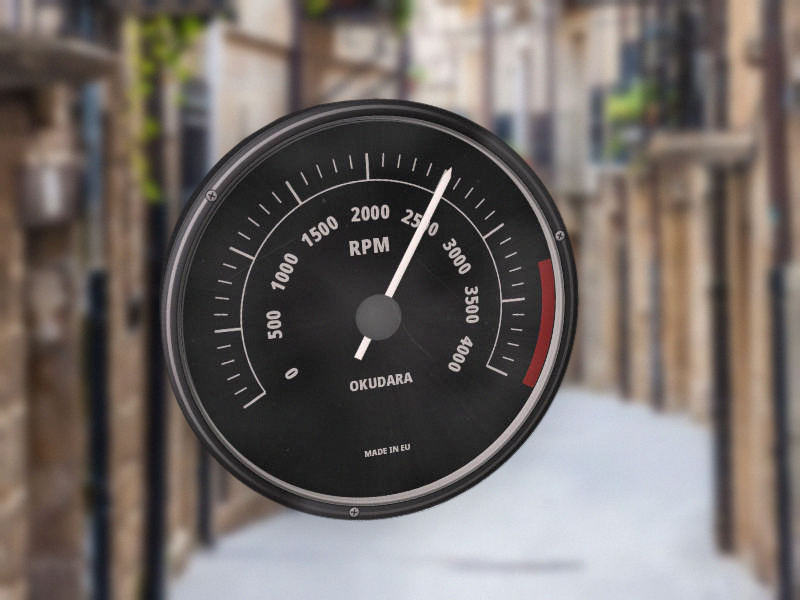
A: 2500 rpm
